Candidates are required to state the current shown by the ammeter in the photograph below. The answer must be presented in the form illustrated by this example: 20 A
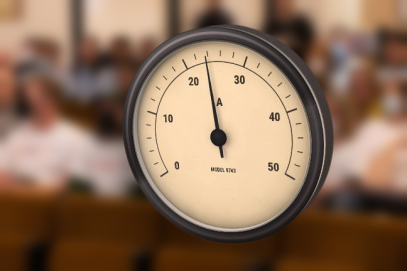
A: 24 A
